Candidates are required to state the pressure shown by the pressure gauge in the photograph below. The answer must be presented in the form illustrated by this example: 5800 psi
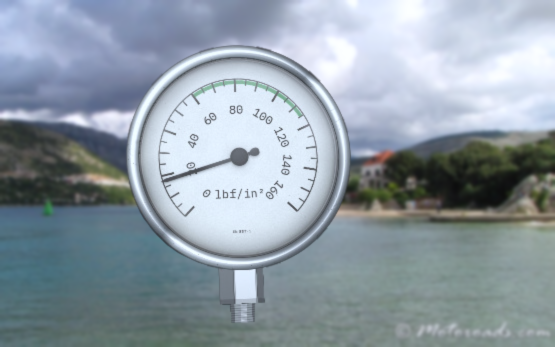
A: 17.5 psi
